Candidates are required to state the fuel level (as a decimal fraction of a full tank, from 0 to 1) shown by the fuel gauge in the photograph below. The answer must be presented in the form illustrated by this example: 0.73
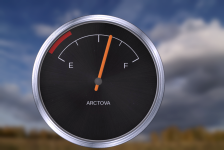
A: 0.625
